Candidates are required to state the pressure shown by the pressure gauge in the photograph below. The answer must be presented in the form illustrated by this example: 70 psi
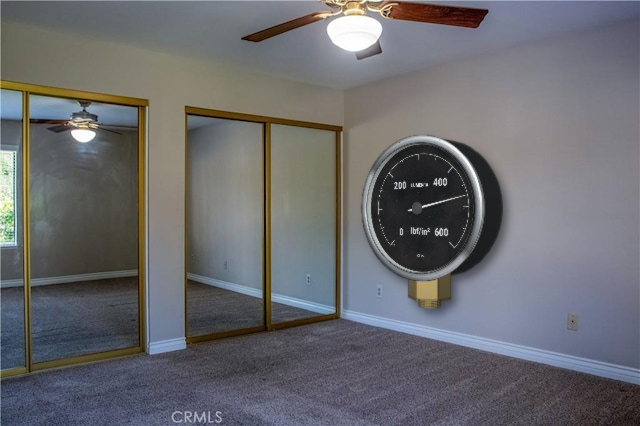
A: 475 psi
